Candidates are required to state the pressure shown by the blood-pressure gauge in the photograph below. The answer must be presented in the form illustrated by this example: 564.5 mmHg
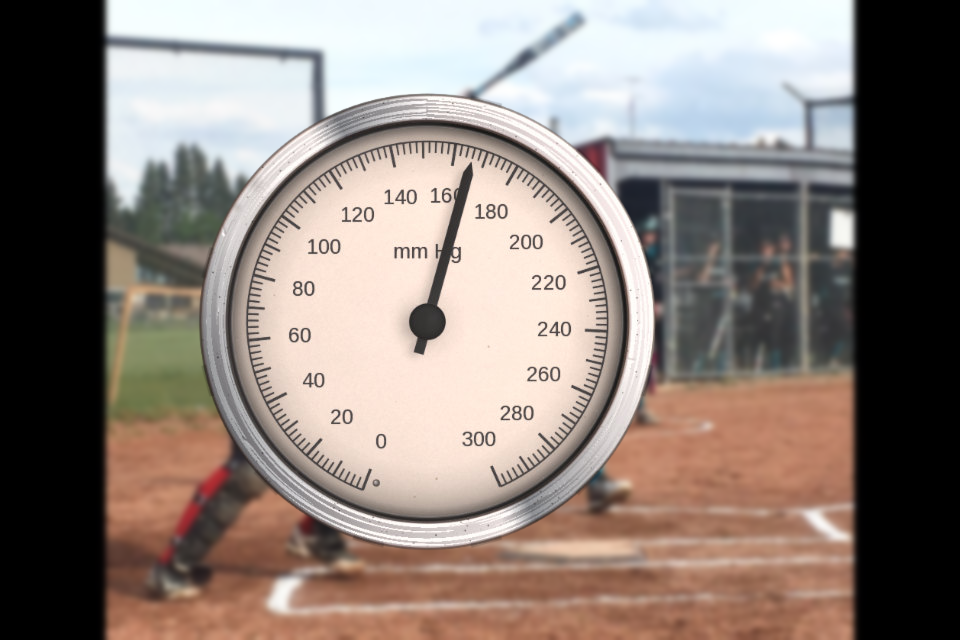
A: 166 mmHg
